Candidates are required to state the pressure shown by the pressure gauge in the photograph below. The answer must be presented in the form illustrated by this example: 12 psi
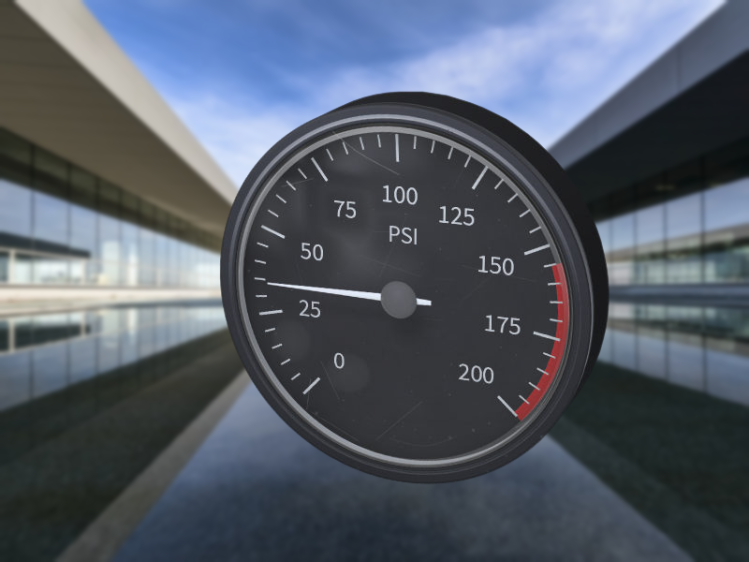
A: 35 psi
